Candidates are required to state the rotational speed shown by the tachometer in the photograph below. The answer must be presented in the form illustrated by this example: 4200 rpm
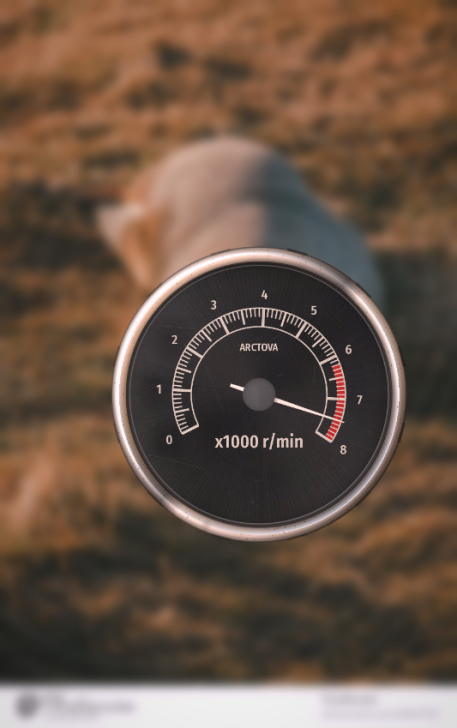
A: 7500 rpm
